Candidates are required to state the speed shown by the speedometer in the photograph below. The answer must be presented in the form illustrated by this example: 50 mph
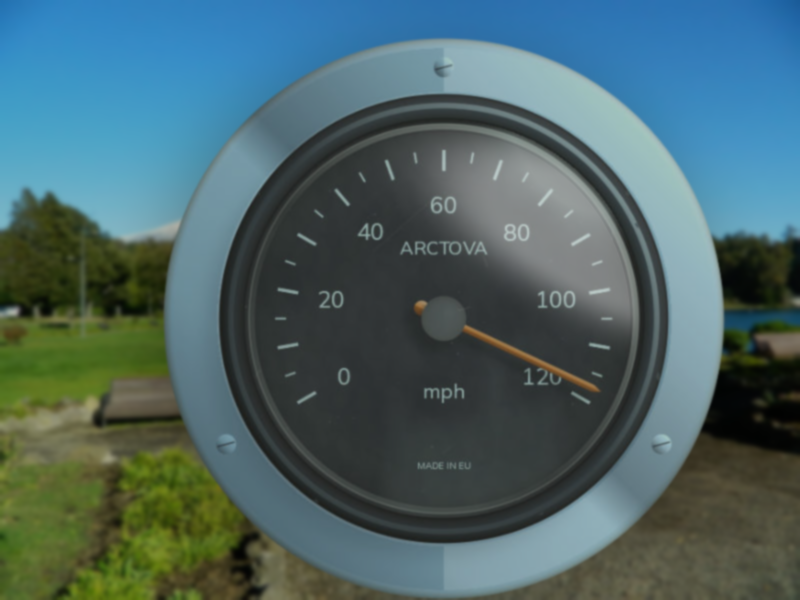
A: 117.5 mph
